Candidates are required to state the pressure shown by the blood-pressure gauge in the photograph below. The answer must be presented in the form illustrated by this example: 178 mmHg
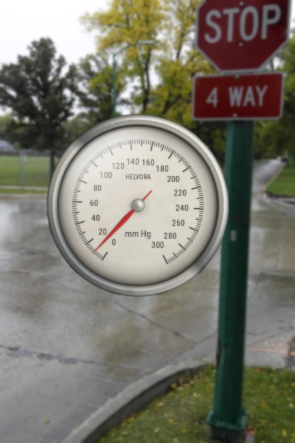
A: 10 mmHg
